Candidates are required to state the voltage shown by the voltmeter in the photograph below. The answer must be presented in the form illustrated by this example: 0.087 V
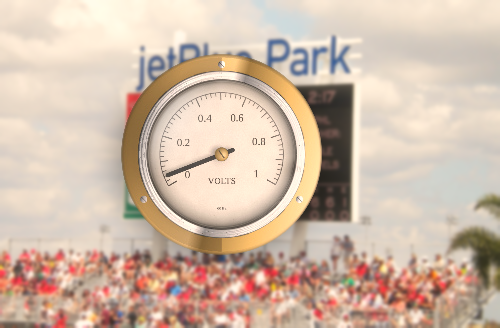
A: 0.04 V
